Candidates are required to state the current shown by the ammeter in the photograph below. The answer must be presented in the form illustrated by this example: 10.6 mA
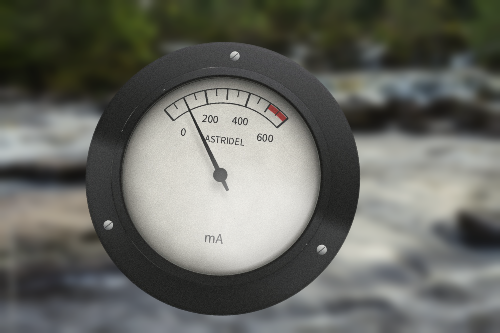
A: 100 mA
